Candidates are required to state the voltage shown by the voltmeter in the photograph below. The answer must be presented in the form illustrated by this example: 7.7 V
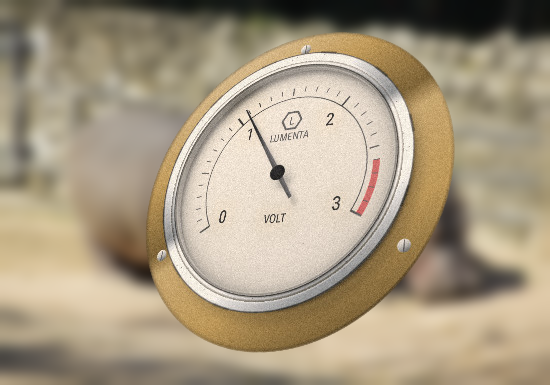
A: 1.1 V
